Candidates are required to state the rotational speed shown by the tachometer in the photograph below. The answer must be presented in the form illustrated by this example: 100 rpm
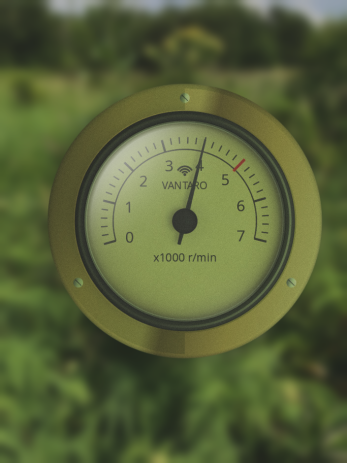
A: 4000 rpm
